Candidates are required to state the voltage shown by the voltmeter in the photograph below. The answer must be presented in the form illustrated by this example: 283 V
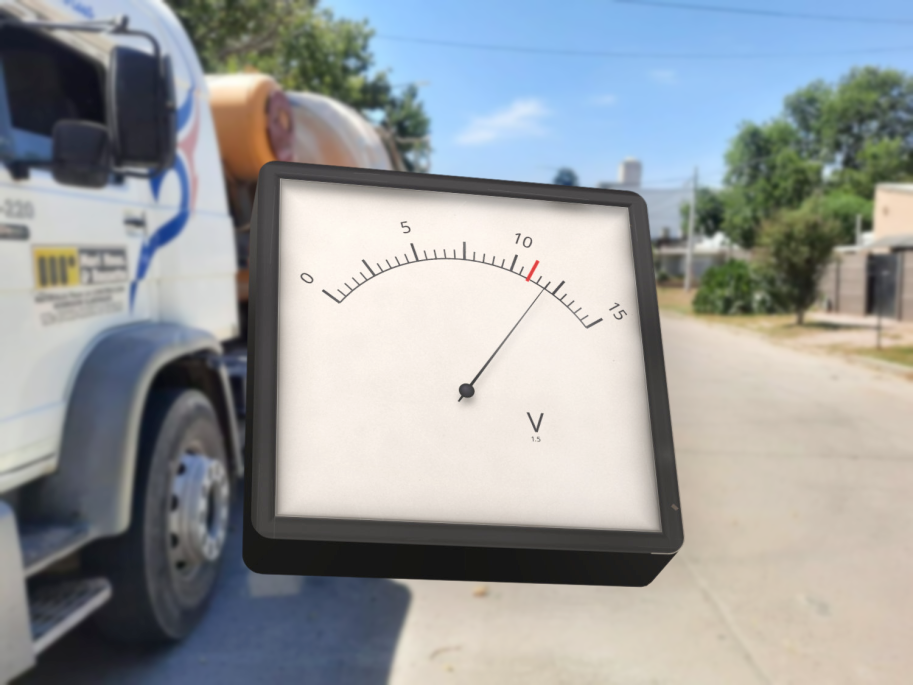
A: 12 V
